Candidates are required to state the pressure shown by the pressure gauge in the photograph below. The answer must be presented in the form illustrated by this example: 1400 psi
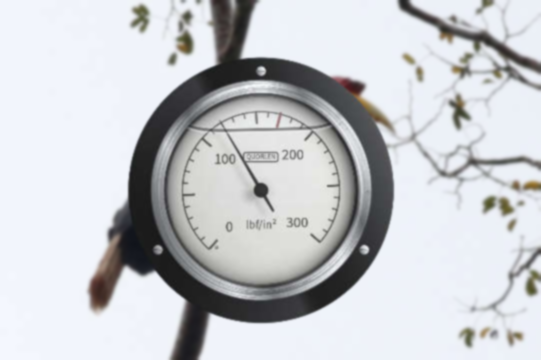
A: 120 psi
